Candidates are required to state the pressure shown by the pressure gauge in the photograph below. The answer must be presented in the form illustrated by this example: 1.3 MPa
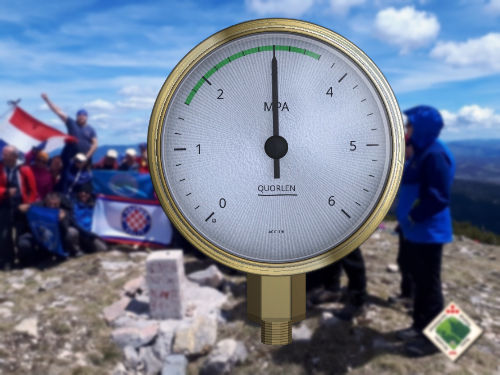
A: 3 MPa
